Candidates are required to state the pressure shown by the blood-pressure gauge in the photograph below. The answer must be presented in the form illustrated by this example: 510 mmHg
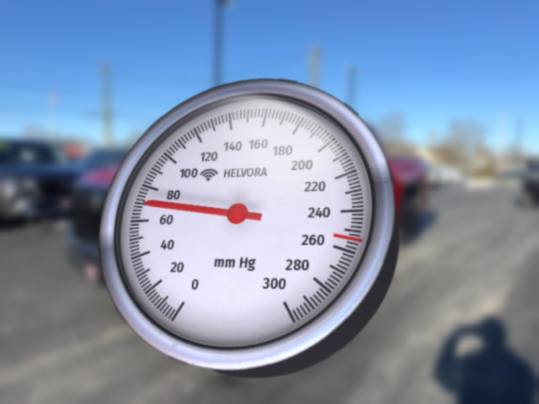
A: 70 mmHg
